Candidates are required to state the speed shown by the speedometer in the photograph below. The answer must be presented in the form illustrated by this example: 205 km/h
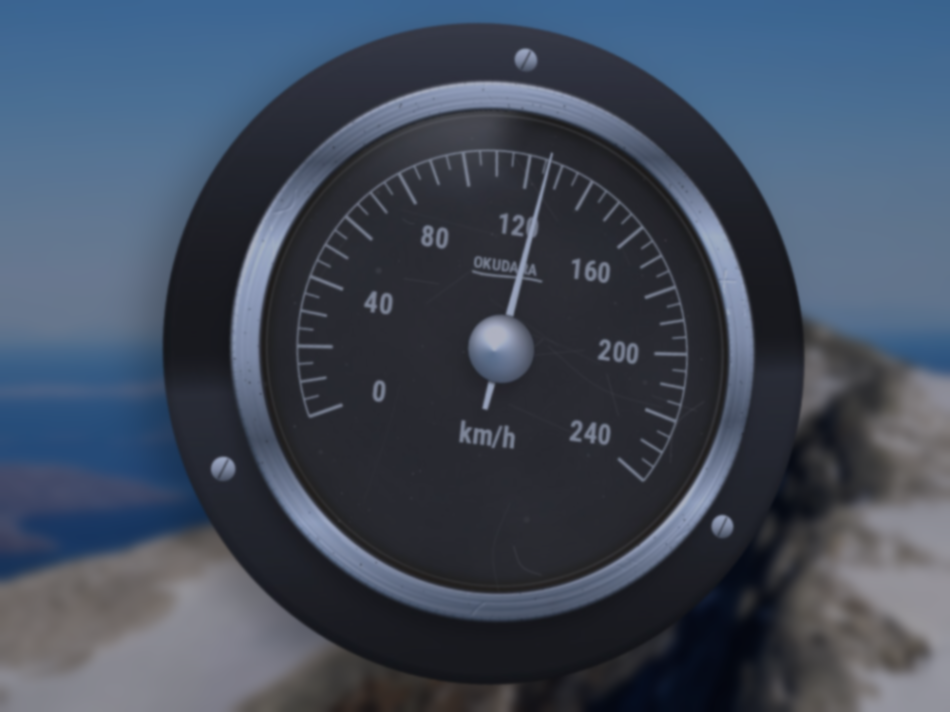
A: 125 km/h
